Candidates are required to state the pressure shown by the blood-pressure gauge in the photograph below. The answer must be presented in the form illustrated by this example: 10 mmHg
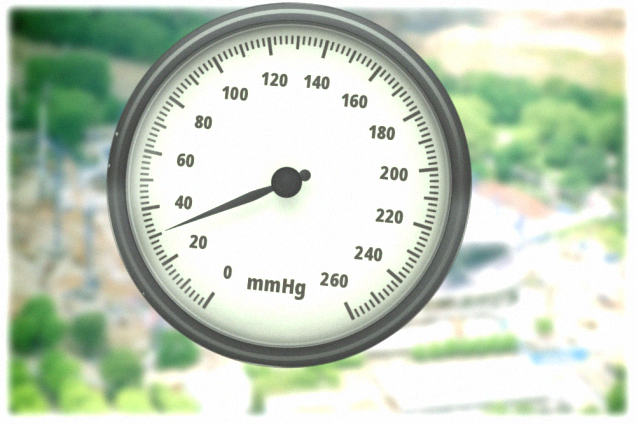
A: 30 mmHg
